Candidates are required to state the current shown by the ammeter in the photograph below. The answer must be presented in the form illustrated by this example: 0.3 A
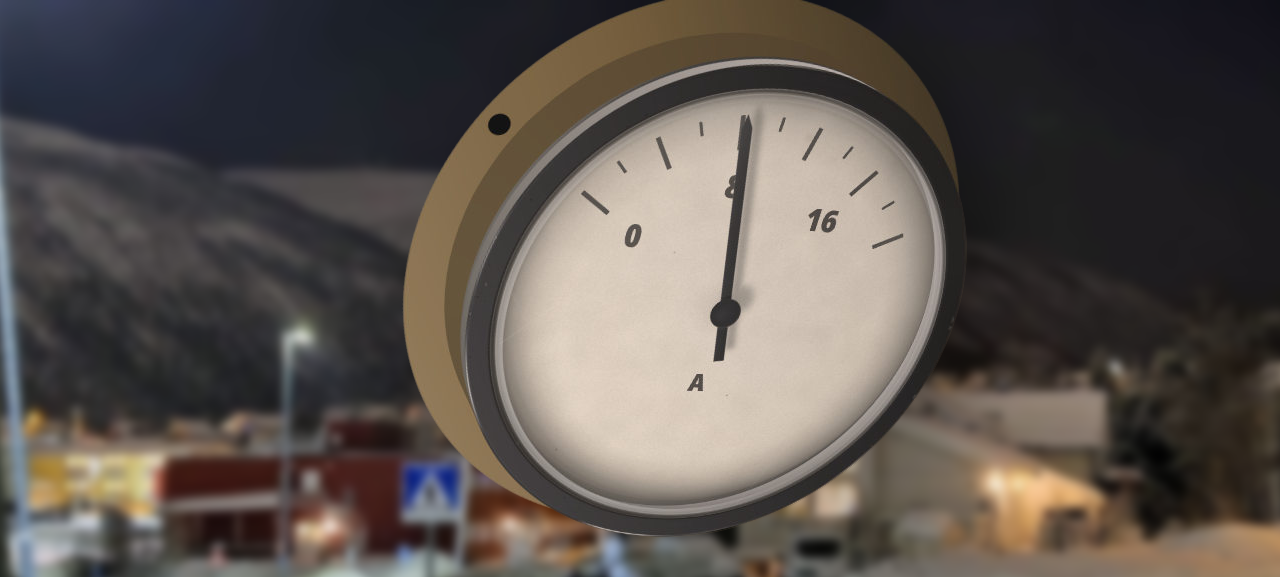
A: 8 A
